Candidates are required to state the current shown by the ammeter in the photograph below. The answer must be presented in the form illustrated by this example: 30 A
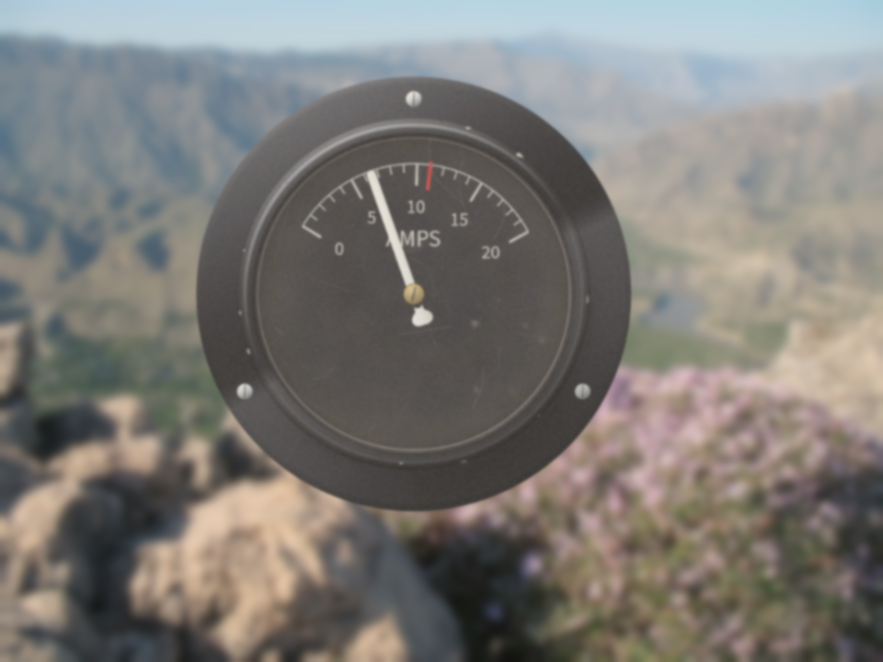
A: 6.5 A
